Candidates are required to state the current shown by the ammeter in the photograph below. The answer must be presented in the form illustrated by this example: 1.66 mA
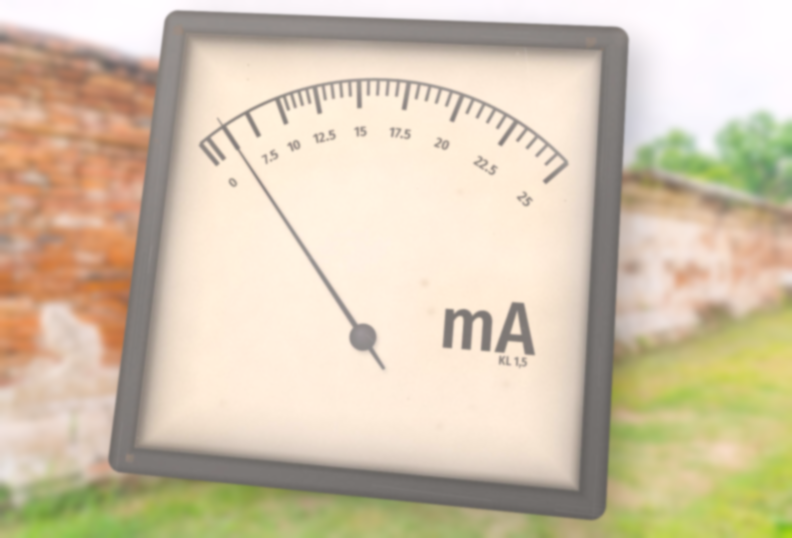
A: 5 mA
